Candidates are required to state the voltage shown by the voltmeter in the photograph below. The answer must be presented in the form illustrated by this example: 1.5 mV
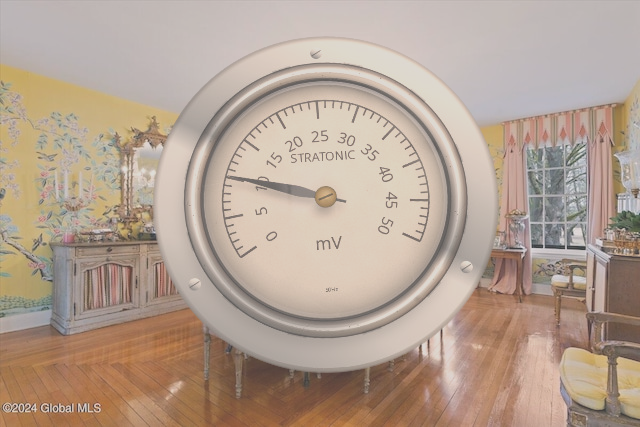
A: 10 mV
